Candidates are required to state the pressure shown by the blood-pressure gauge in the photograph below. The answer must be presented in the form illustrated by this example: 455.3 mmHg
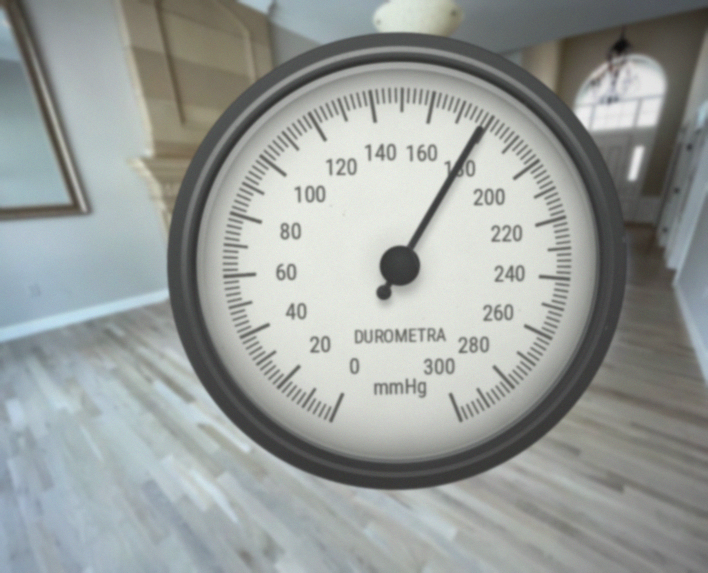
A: 178 mmHg
